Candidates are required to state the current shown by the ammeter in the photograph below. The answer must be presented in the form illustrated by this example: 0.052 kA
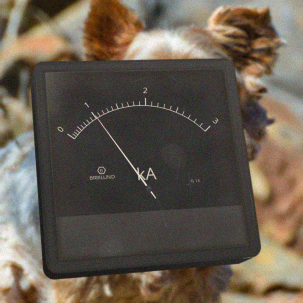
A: 1 kA
